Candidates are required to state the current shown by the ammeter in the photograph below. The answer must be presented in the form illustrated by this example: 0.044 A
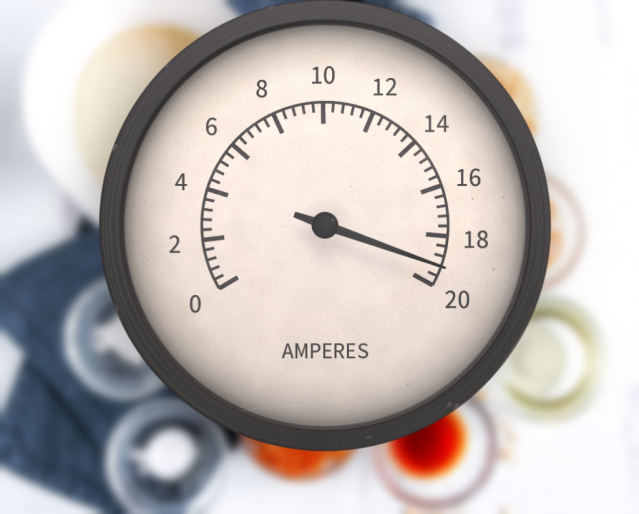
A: 19.2 A
